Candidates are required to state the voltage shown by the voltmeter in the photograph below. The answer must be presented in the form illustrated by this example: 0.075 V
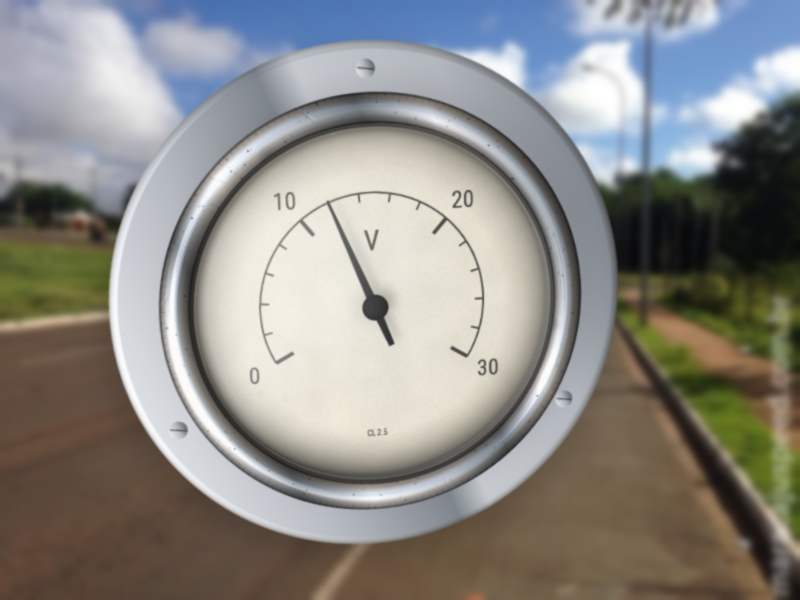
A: 12 V
